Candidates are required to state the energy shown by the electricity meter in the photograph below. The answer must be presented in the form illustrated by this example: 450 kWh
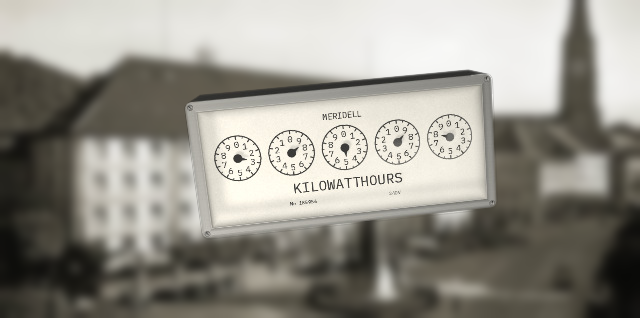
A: 28488 kWh
